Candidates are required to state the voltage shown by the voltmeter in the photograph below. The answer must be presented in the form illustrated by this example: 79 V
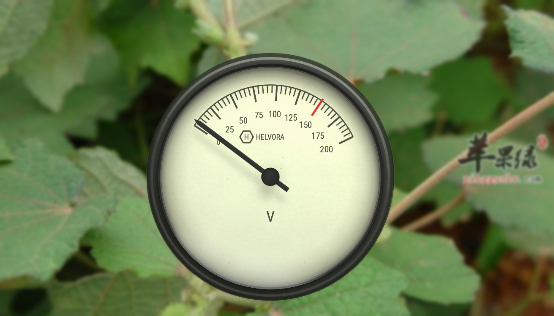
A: 5 V
